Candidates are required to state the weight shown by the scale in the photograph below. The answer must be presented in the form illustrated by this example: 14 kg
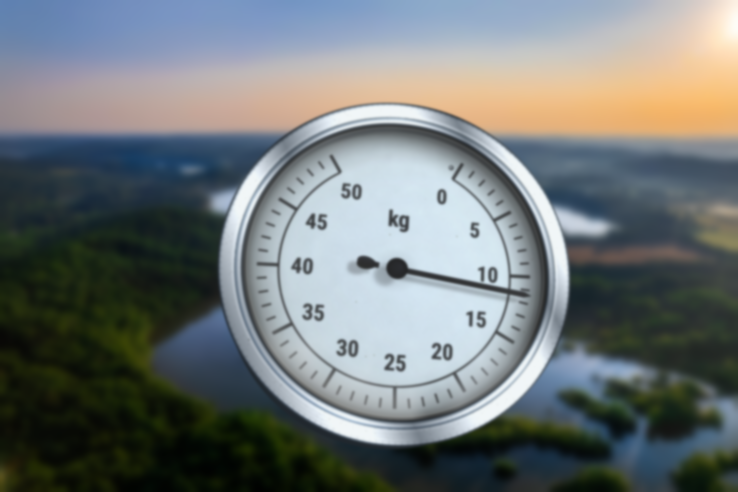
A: 11.5 kg
